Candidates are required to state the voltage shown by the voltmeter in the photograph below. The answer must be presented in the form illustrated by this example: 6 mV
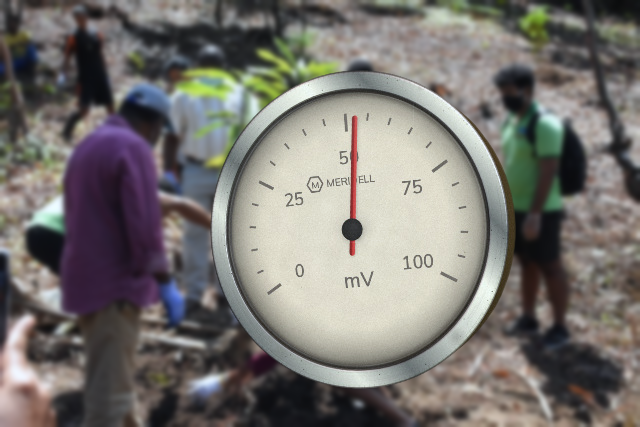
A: 52.5 mV
